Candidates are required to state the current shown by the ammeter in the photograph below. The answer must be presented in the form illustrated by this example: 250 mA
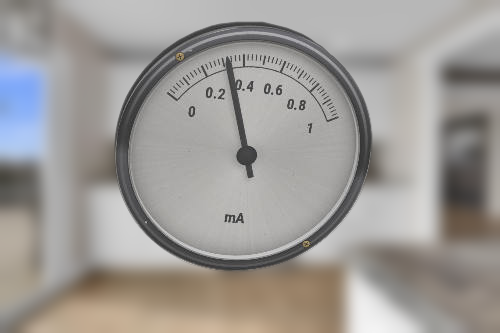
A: 0.32 mA
